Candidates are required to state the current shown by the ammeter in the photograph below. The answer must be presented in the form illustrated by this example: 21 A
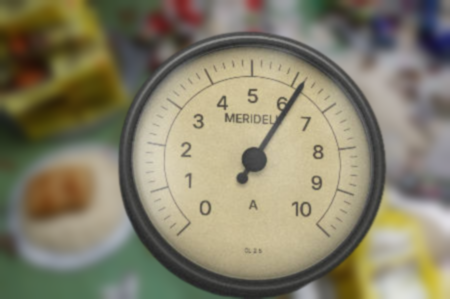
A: 6.2 A
